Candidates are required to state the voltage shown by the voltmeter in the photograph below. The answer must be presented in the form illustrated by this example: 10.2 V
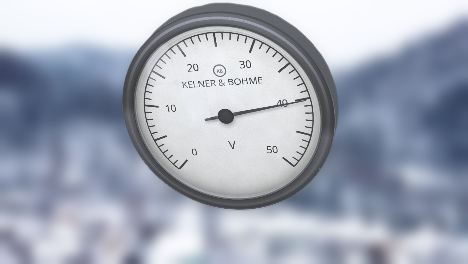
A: 40 V
